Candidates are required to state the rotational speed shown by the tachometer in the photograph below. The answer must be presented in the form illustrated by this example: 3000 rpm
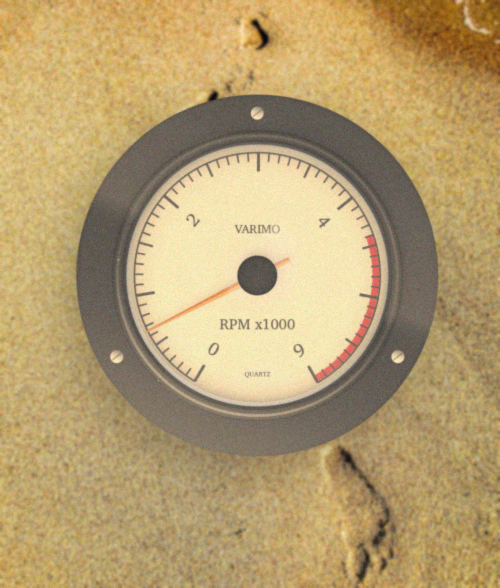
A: 650 rpm
